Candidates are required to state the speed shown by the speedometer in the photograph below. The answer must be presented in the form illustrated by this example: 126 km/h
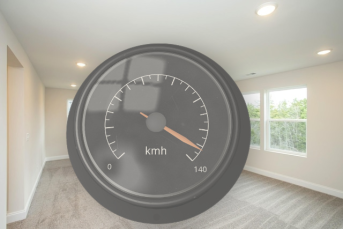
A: 132.5 km/h
